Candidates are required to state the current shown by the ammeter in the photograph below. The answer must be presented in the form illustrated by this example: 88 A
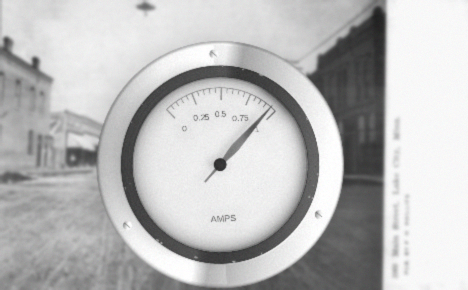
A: 0.95 A
